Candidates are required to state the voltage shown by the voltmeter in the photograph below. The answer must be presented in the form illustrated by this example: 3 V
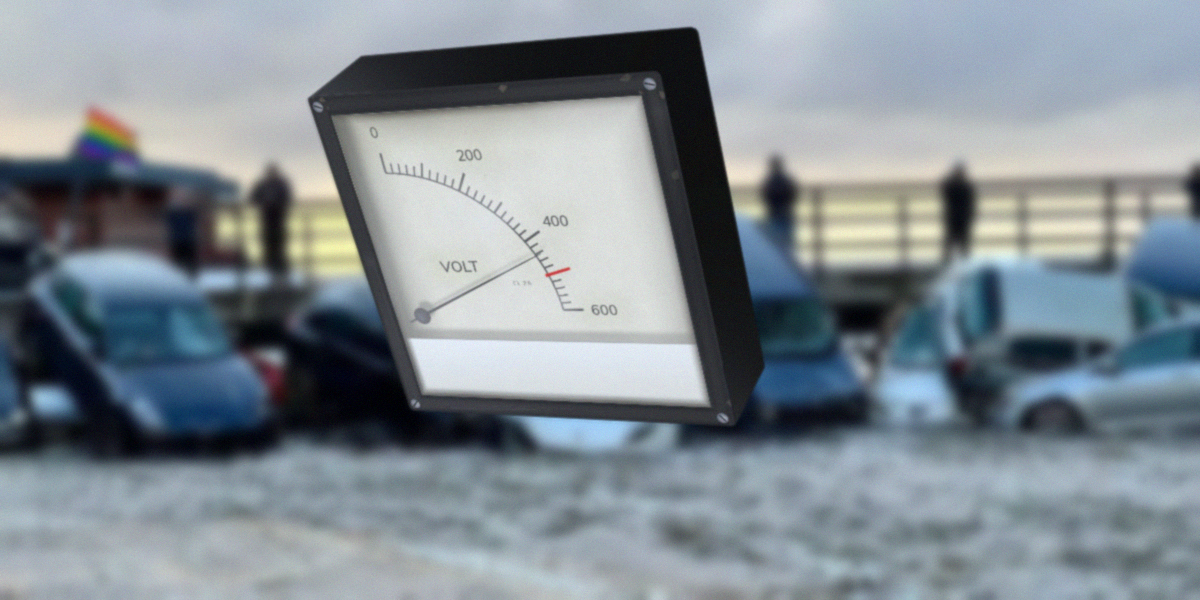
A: 440 V
